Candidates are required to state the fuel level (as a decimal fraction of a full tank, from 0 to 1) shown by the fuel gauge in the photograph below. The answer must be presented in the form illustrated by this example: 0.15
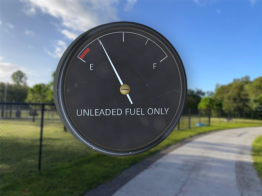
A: 0.25
